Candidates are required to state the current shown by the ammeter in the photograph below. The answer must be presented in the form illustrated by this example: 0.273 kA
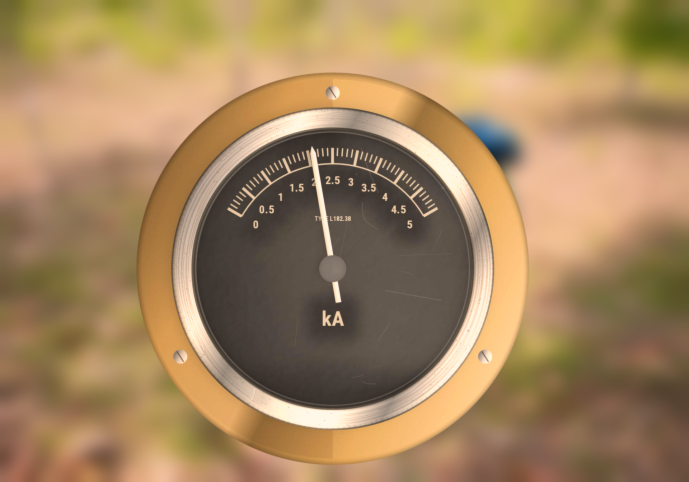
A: 2.1 kA
